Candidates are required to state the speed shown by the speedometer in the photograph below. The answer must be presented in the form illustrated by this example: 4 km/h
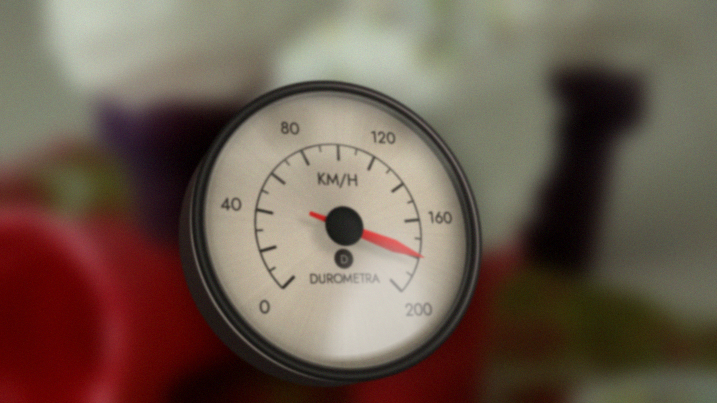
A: 180 km/h
